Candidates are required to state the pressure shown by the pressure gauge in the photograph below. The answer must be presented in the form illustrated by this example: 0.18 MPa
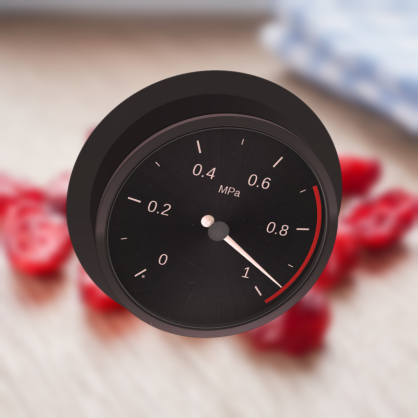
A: 0.95 MPa
